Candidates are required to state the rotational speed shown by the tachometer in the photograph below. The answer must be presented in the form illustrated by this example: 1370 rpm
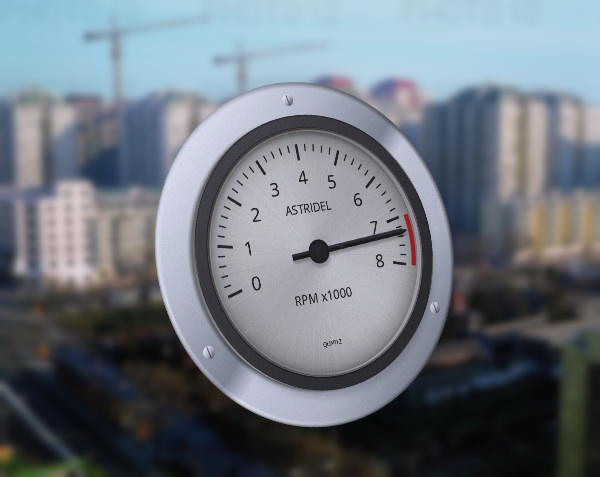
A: 7300 rpm
